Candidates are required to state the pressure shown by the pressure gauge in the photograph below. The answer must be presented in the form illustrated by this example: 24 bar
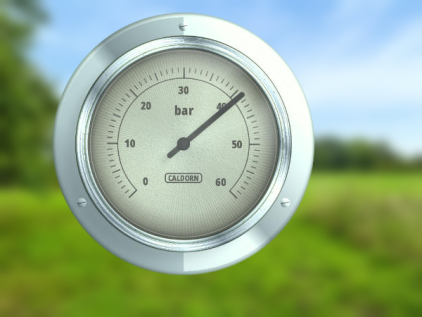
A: 41 bar
